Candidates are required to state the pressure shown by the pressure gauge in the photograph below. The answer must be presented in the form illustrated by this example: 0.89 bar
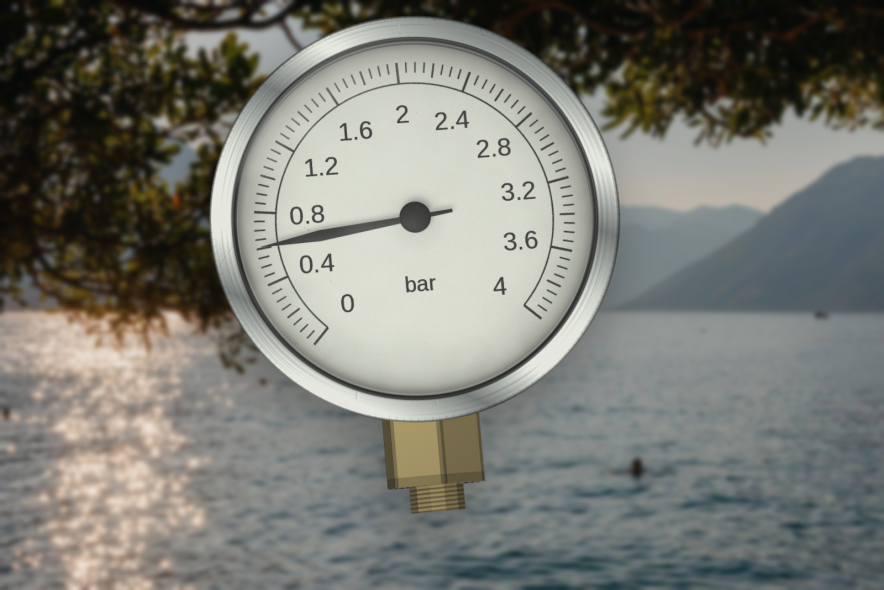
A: 0.6 bar
